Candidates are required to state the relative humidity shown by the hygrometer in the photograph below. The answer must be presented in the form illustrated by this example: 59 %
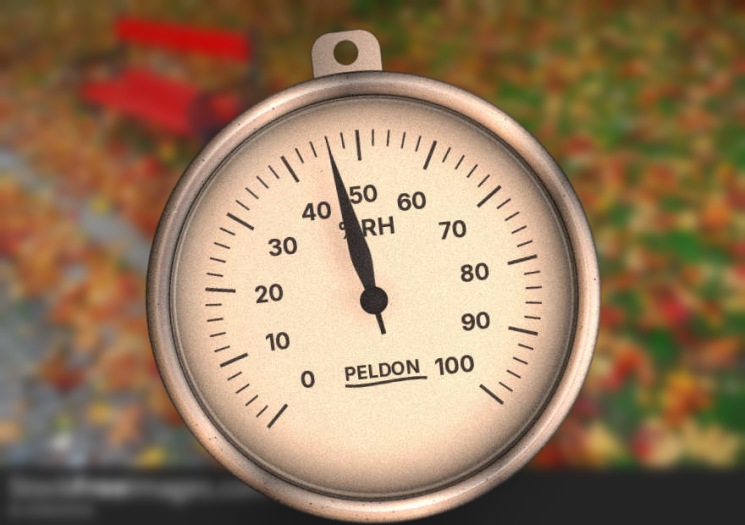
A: 46 %
